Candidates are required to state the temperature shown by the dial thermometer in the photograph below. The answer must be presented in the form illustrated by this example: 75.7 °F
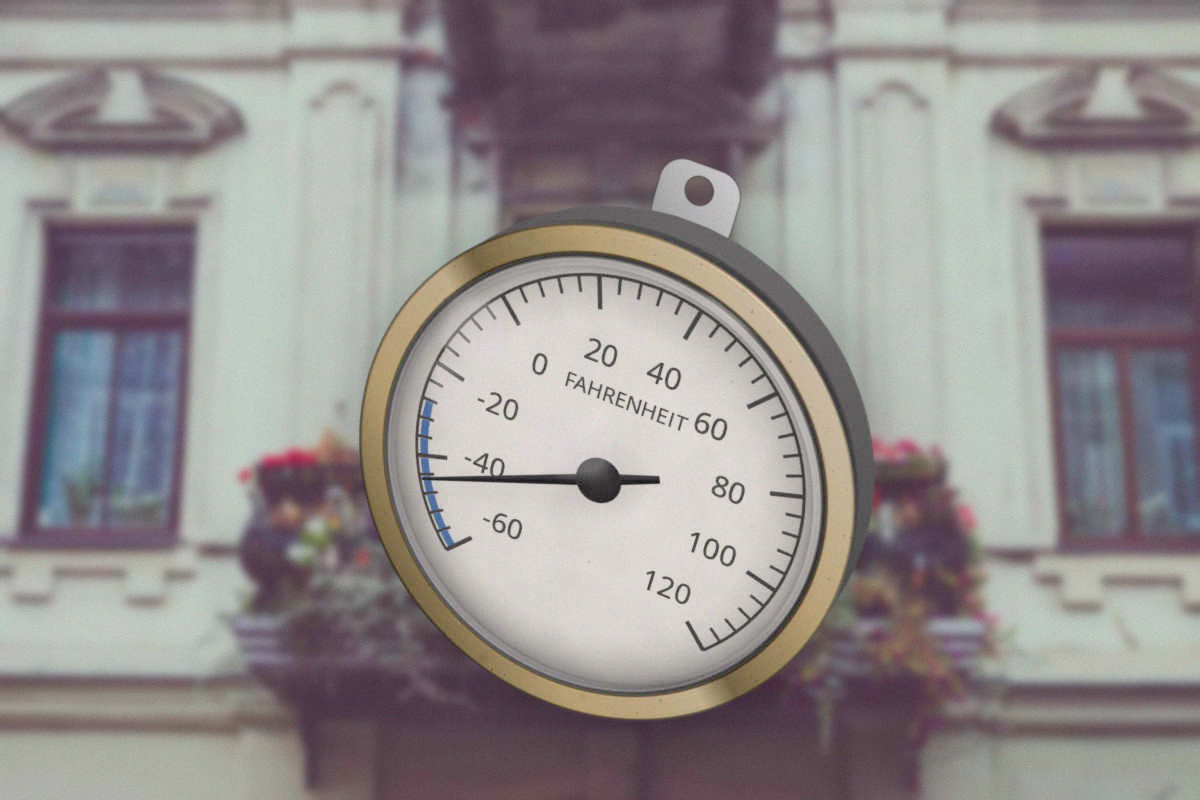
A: -44 °F
